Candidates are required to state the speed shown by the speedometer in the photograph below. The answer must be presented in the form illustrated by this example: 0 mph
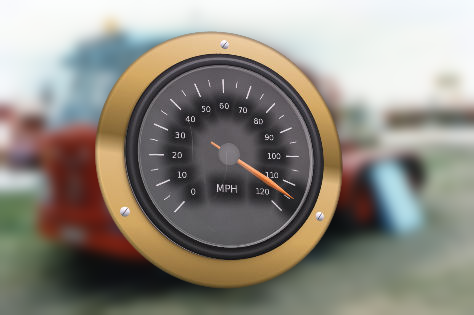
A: 115 mph
